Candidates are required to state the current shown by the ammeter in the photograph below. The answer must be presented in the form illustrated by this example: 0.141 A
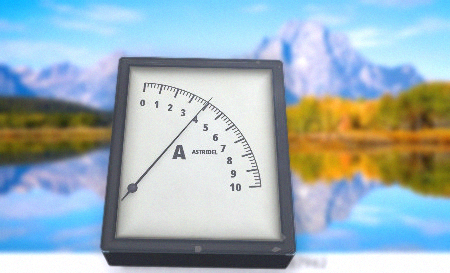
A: 4 A
